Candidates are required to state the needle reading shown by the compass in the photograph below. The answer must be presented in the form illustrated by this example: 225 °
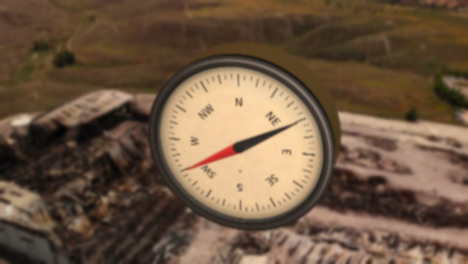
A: 240 °
